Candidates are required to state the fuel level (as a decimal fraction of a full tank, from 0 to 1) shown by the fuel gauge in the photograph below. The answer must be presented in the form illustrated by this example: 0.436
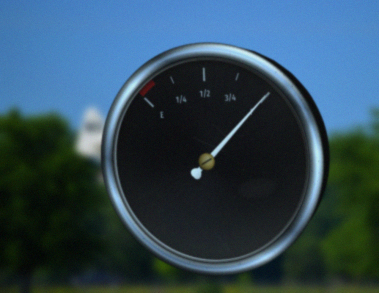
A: 1
